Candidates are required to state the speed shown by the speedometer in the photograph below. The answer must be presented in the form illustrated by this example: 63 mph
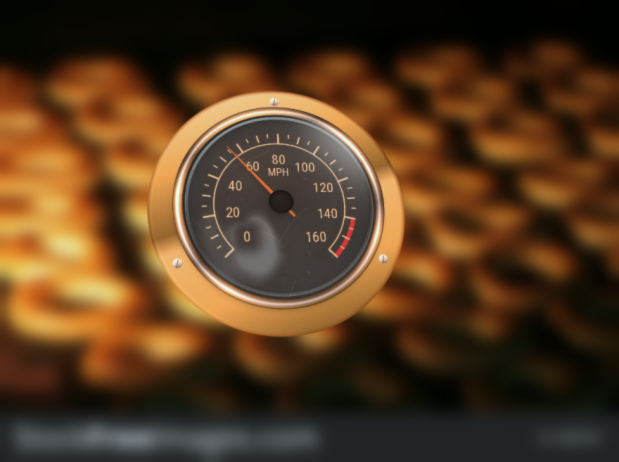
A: 55 mph
